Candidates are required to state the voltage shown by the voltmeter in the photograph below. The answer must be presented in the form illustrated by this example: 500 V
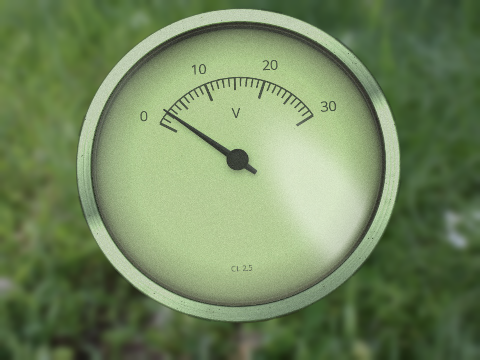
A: 2 V
